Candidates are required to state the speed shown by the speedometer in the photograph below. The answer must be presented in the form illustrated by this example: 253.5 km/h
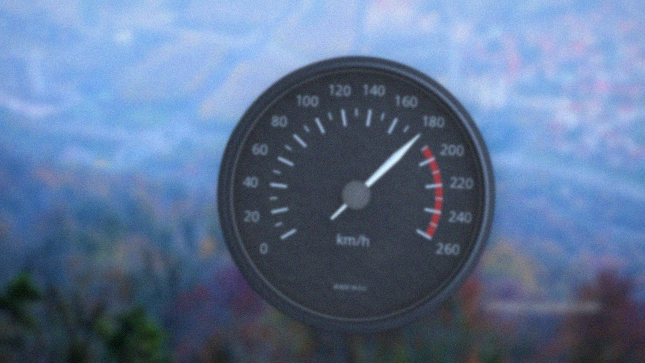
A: 180 km/h
